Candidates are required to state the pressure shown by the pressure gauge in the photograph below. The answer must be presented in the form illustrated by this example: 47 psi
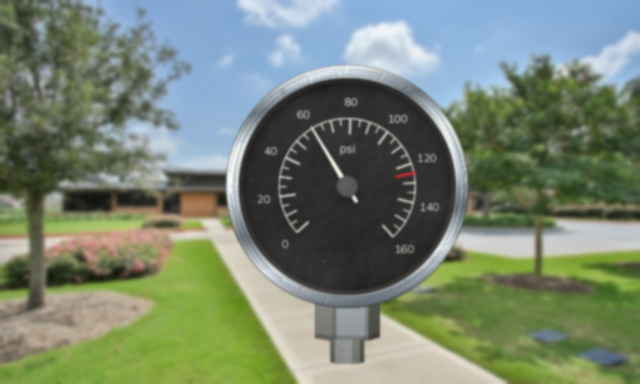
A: 60 psi
